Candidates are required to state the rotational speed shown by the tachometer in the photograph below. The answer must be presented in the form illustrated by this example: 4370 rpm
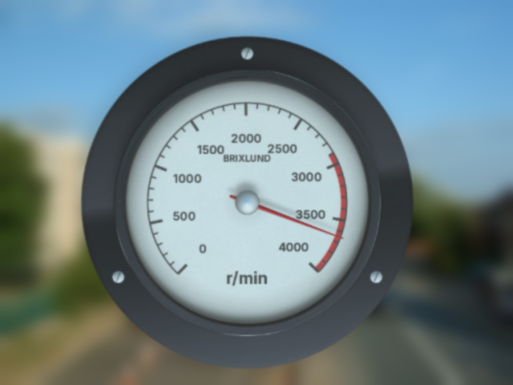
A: 3650 rpm
